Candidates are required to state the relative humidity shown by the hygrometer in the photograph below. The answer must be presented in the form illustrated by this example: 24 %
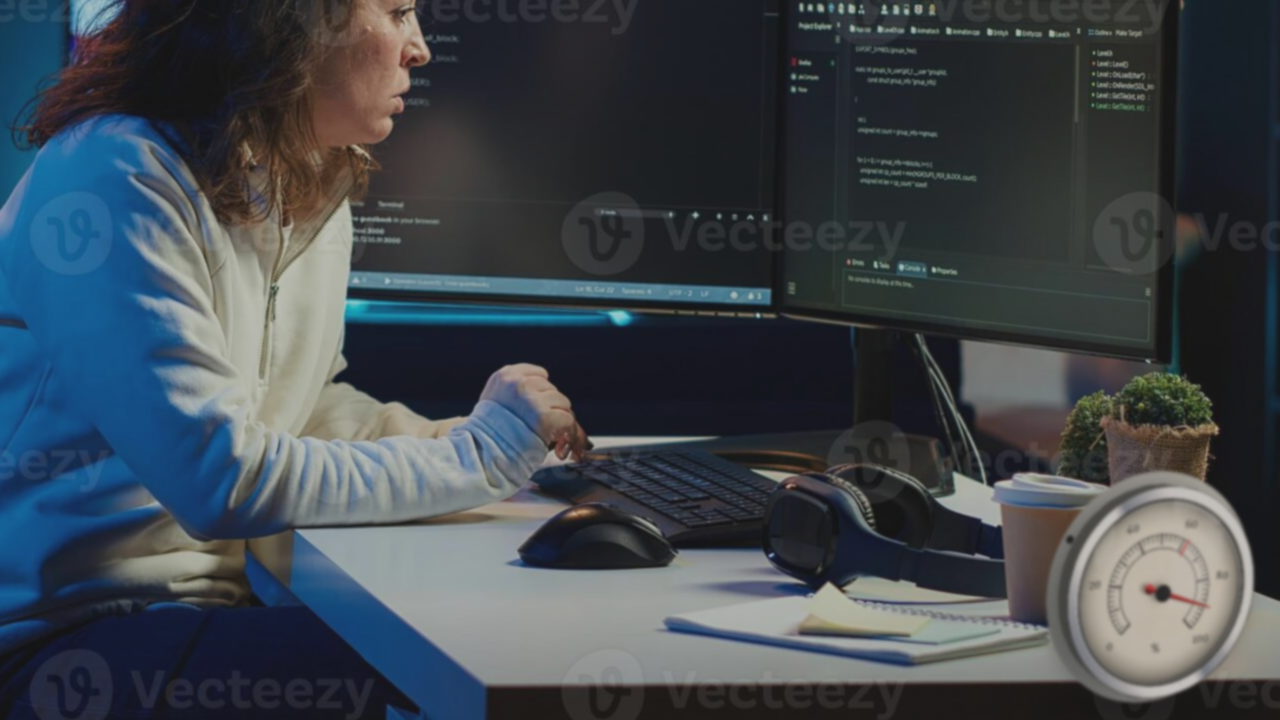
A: 90 %
